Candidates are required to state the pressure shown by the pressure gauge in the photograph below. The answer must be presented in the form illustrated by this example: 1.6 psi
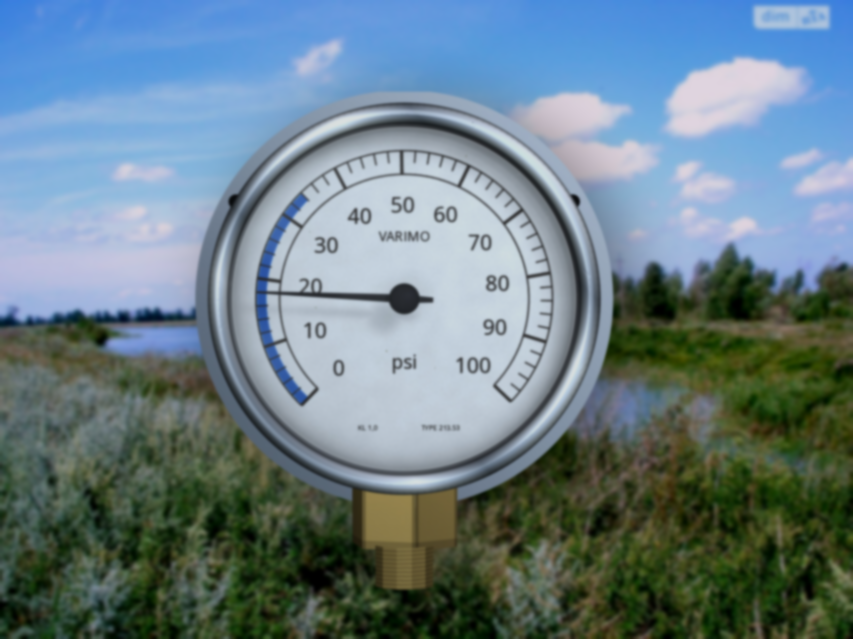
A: 18 psi
